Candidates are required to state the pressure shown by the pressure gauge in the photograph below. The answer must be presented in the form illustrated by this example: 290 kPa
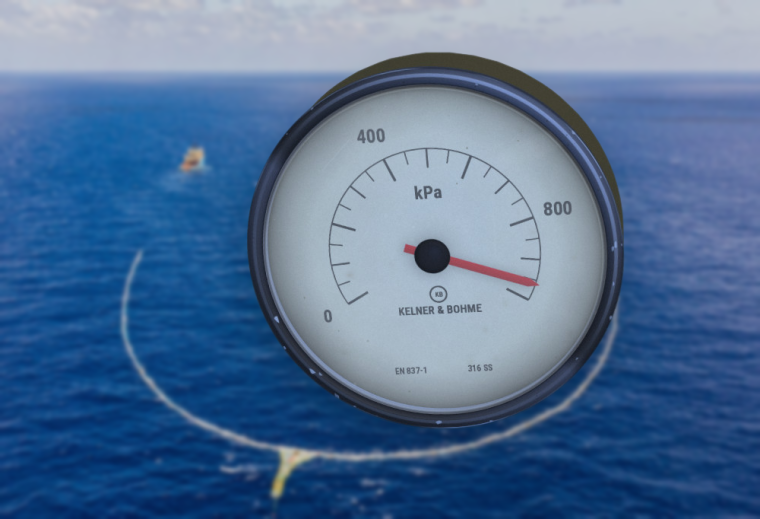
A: 950 kPa
